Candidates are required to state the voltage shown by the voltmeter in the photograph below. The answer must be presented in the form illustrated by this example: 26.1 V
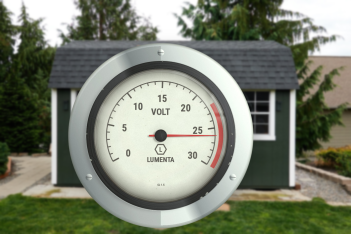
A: 26 V
